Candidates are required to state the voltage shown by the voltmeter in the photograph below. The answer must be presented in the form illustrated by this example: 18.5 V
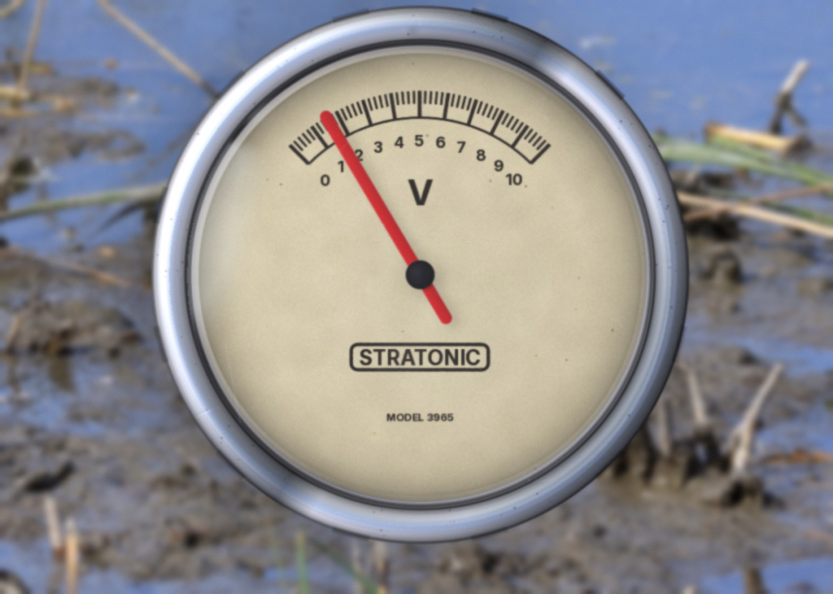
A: 1.6 V
